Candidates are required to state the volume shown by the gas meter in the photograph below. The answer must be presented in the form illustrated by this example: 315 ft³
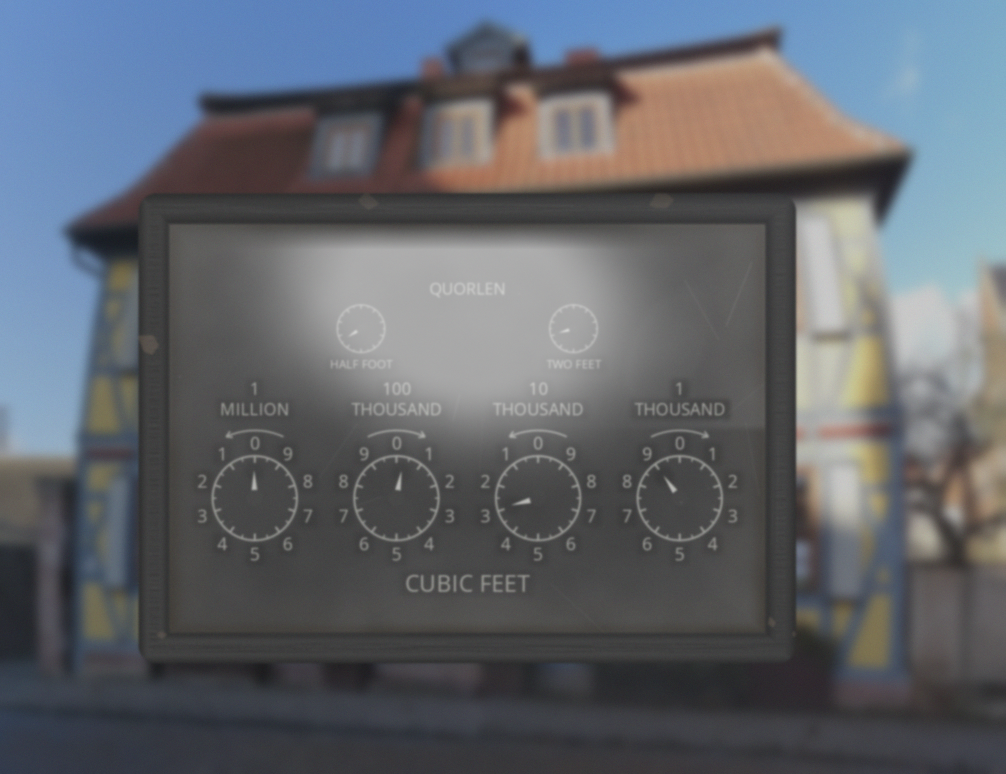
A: 2900 ft³
